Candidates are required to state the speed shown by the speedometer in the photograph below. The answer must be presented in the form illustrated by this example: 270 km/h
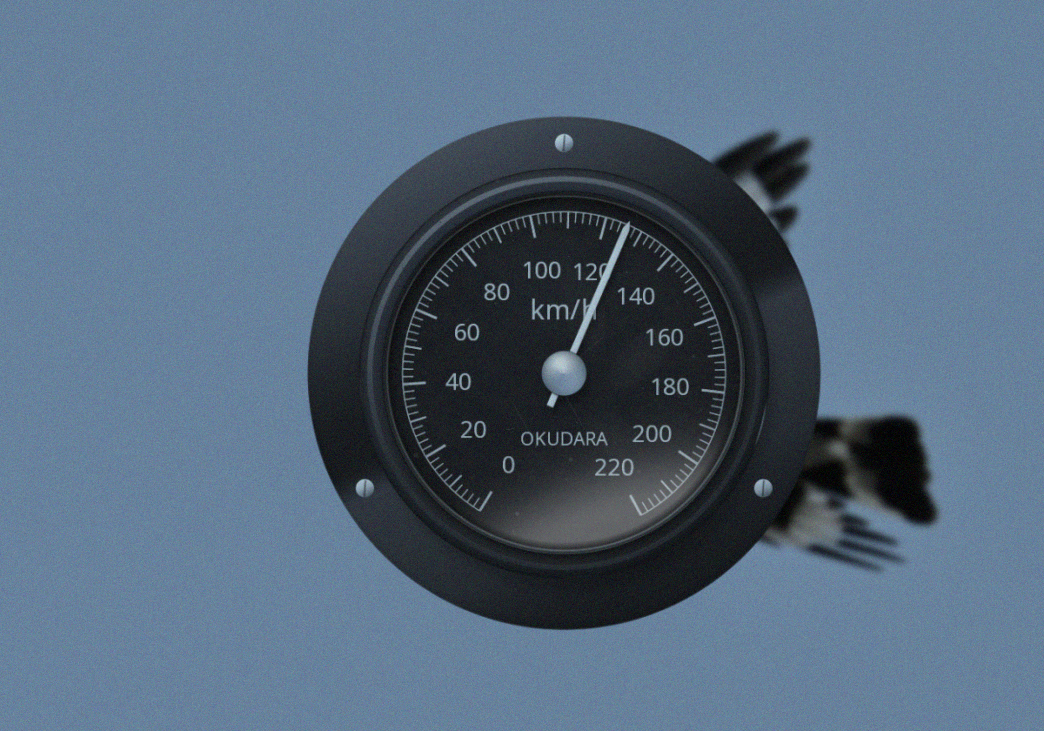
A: 126 km/h
